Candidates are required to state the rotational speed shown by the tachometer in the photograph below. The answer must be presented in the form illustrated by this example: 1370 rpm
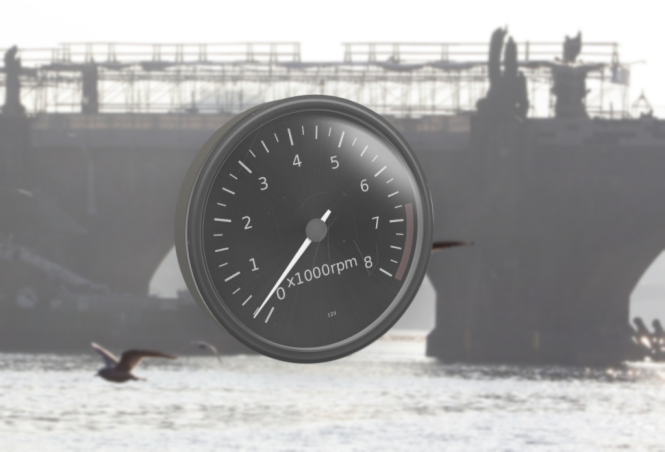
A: 250 rpm
